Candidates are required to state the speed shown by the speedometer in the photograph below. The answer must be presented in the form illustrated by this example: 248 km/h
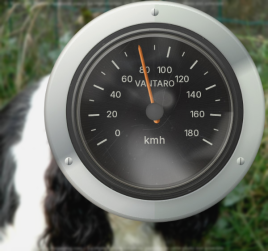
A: 80 km/h
